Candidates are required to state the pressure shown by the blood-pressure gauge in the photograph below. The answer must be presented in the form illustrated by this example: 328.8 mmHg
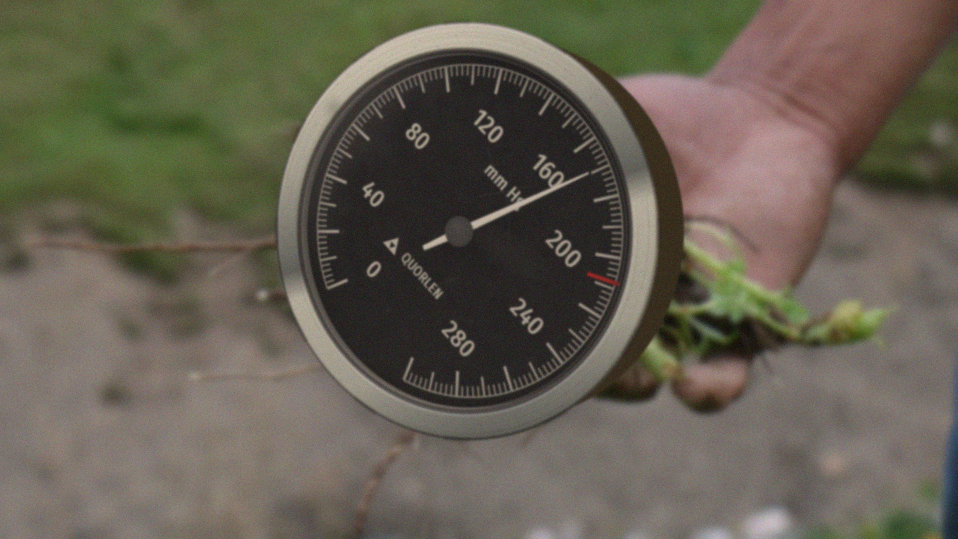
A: 170 mmHg
